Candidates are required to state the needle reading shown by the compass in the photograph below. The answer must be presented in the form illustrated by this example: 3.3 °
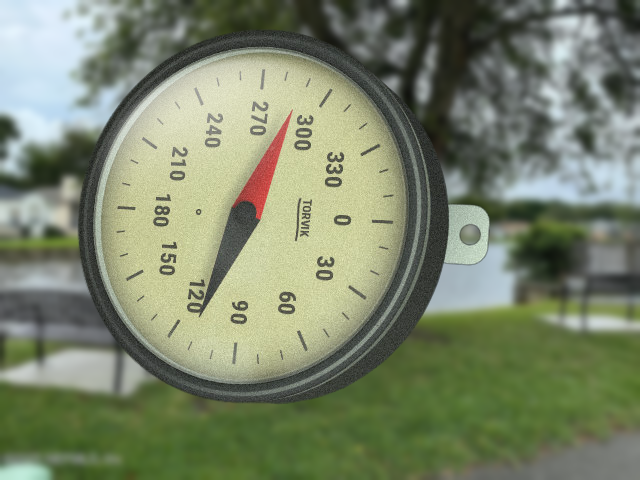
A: 290 °
